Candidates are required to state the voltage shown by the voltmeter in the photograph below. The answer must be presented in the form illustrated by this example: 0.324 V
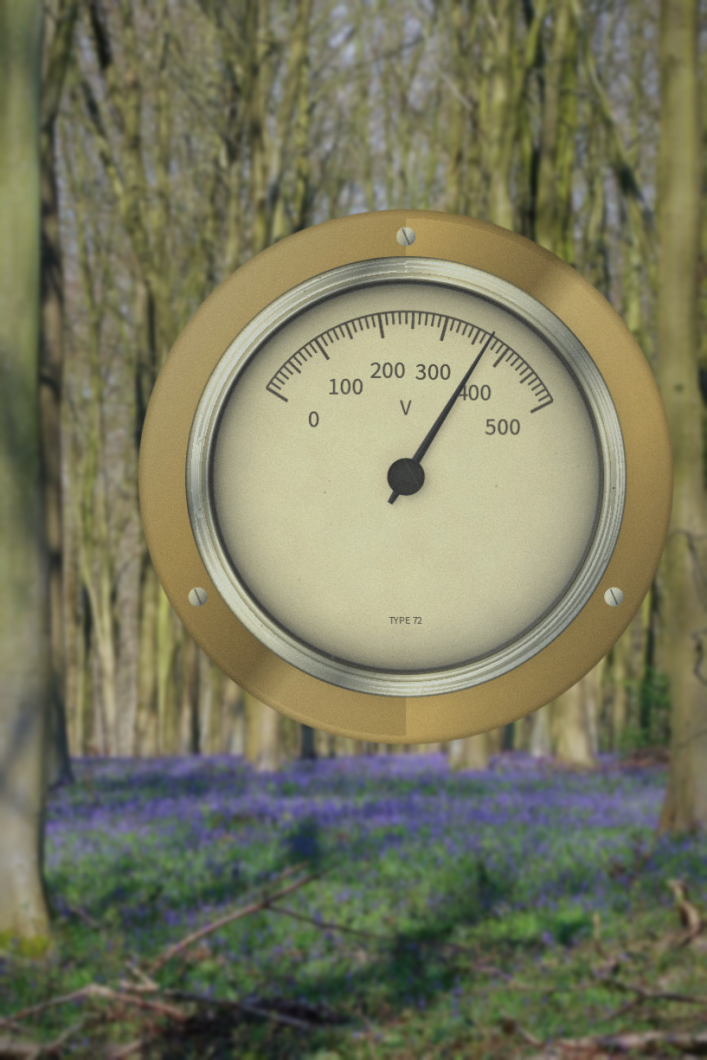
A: 370 V
